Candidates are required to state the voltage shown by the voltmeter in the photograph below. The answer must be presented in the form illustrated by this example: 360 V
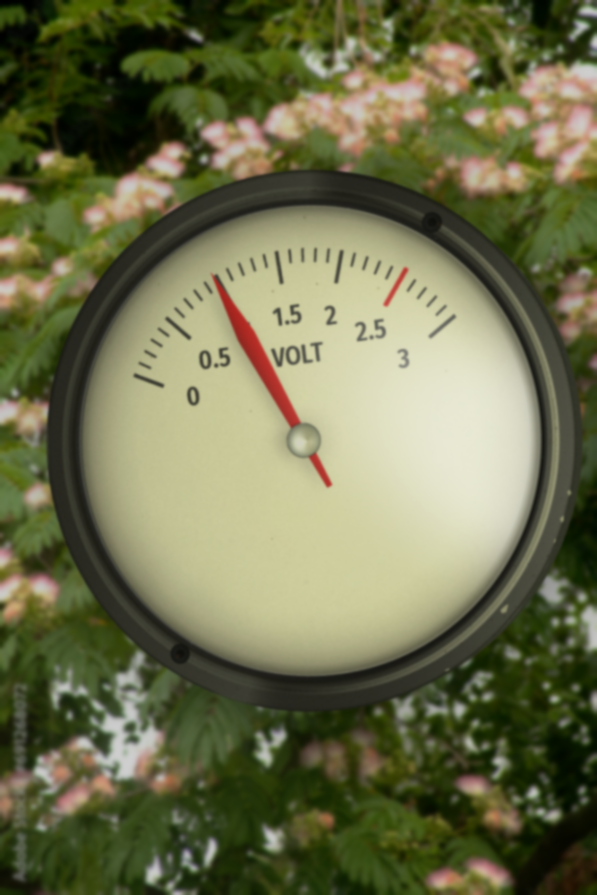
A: 1 V
